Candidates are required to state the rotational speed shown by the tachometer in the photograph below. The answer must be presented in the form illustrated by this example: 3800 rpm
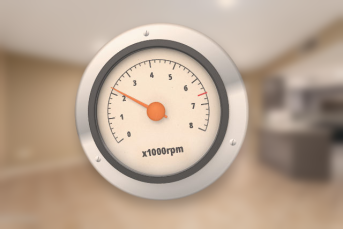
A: 2200 rpm
